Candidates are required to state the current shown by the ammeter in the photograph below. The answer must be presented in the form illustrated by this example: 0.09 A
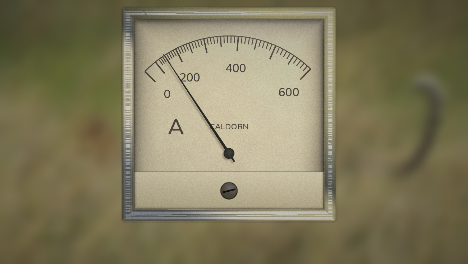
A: 150 A
